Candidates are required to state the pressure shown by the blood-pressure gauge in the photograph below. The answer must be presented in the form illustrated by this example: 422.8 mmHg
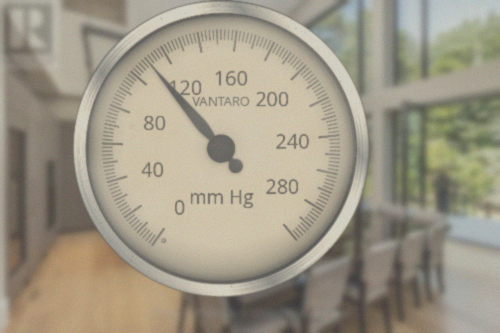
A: 110 mmHg
